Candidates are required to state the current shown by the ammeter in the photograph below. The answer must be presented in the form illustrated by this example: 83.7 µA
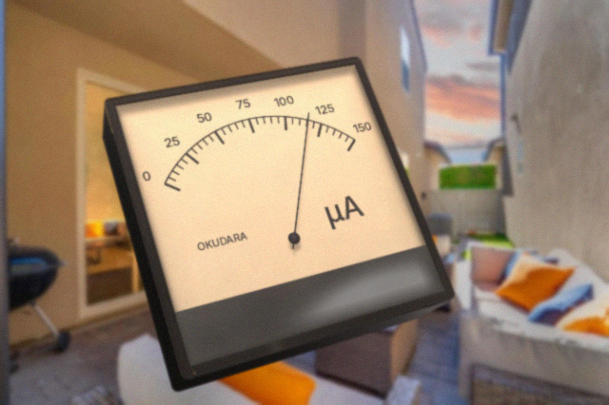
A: 115 µA
